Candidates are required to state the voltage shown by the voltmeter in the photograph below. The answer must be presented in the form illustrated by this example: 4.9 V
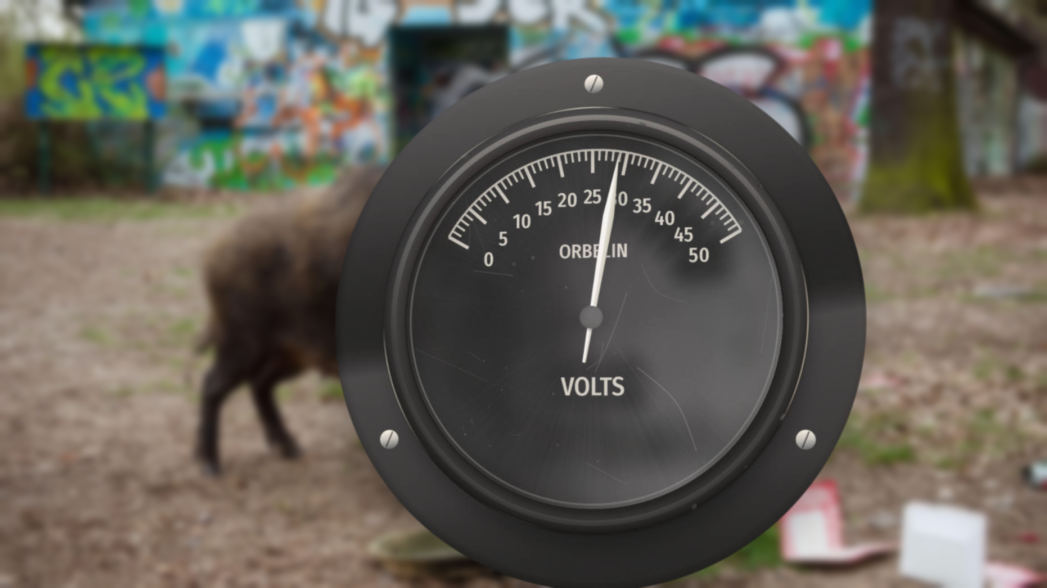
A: 29 V
